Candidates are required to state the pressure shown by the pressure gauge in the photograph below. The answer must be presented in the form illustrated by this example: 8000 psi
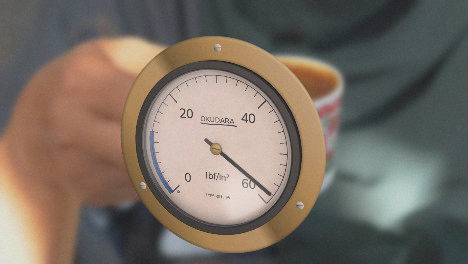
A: 58 psi
